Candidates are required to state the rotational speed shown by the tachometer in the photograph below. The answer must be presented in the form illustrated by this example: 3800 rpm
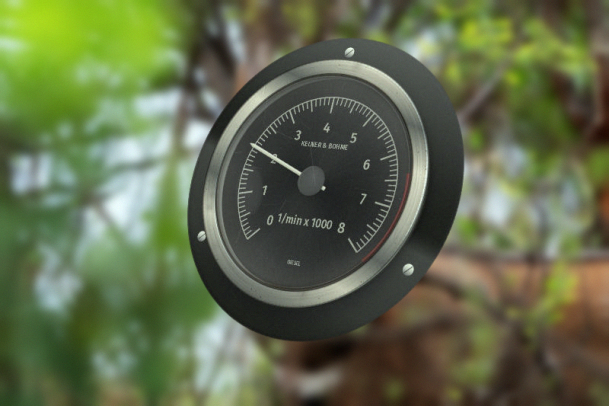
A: 2000 rpm
